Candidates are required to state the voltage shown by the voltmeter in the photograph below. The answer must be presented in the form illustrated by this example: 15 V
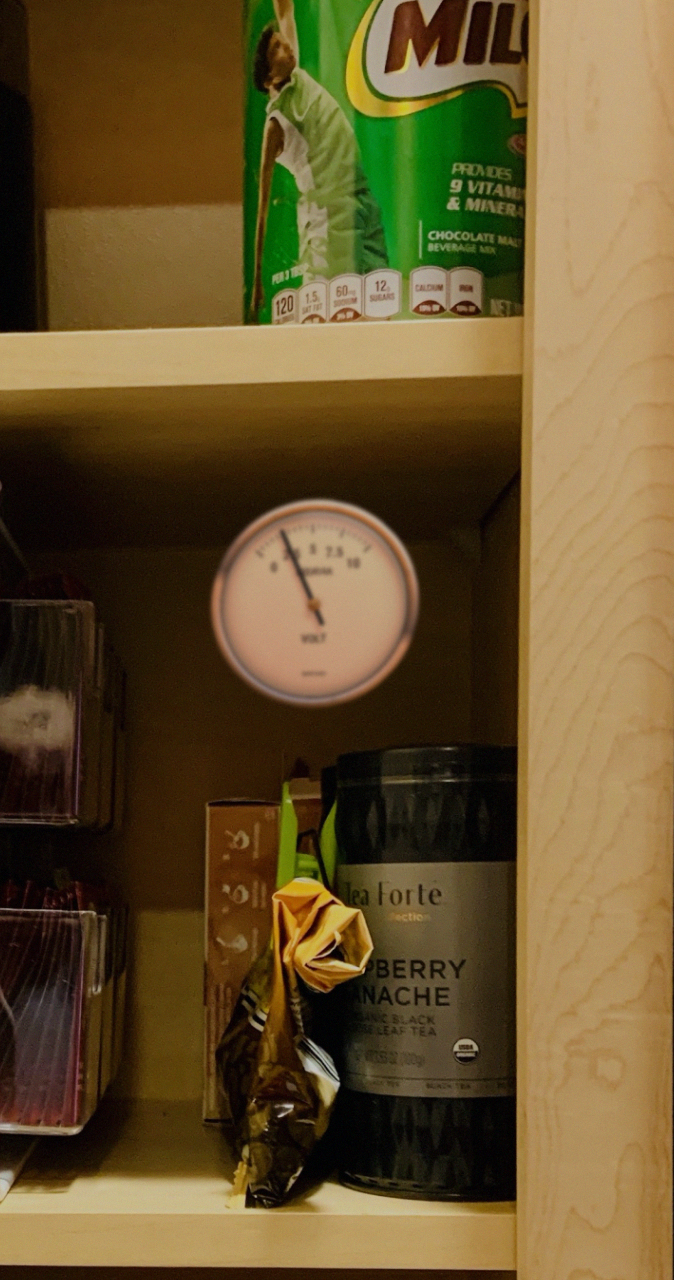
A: 2.5 V
